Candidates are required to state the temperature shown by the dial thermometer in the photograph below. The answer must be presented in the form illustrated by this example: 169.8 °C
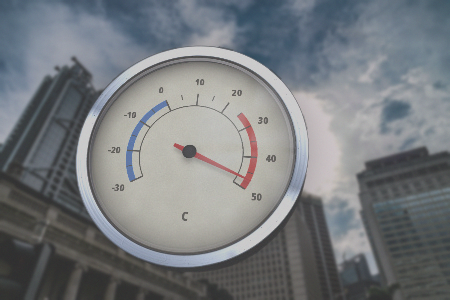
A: 47.5 °C
